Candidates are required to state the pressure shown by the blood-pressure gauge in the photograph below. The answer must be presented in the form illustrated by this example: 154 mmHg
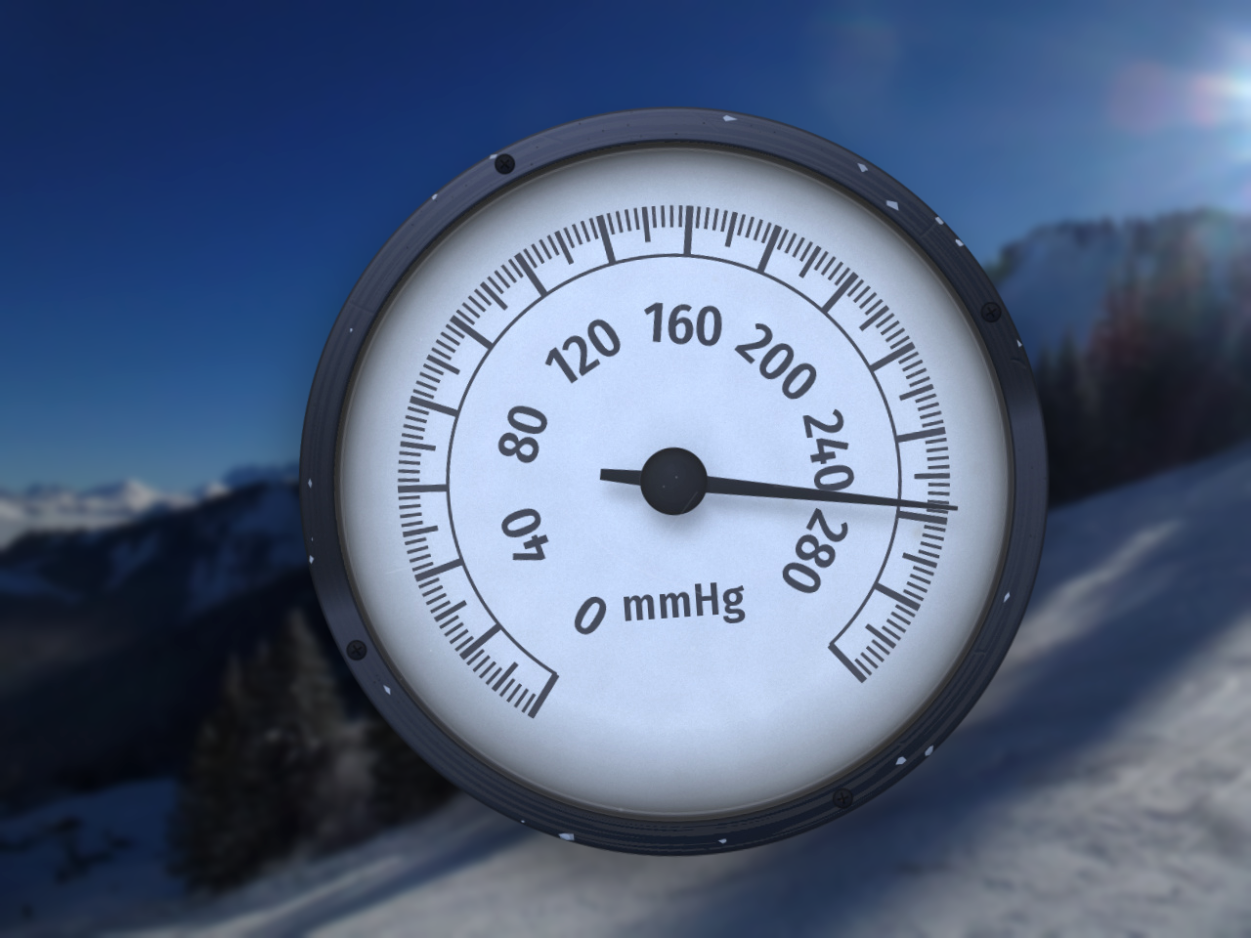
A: 257 mmHg
